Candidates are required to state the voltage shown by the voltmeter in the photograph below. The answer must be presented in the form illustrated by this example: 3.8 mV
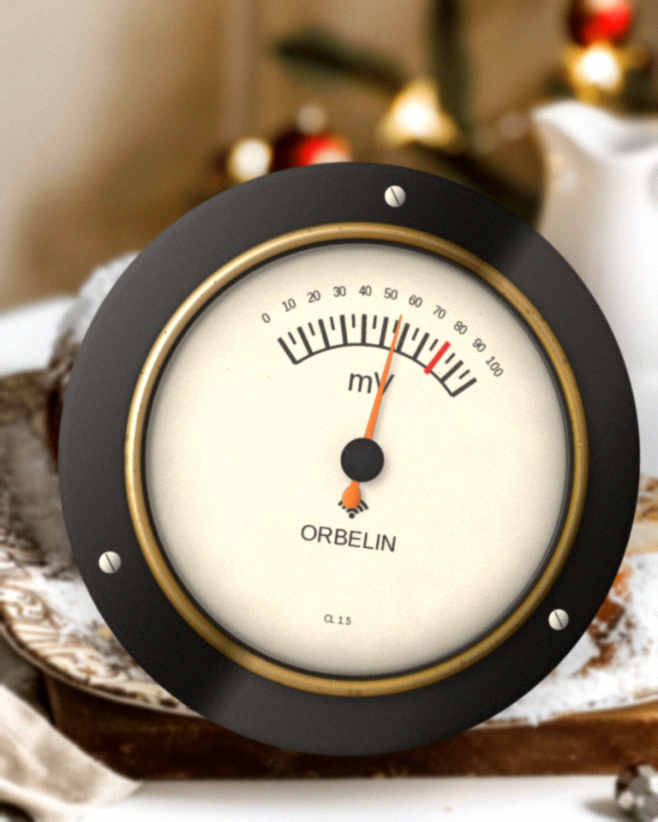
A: 55 mV
